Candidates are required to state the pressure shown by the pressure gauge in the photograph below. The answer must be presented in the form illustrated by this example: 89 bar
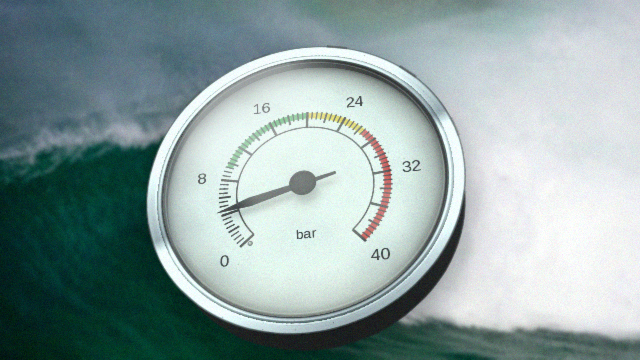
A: 4 bar
